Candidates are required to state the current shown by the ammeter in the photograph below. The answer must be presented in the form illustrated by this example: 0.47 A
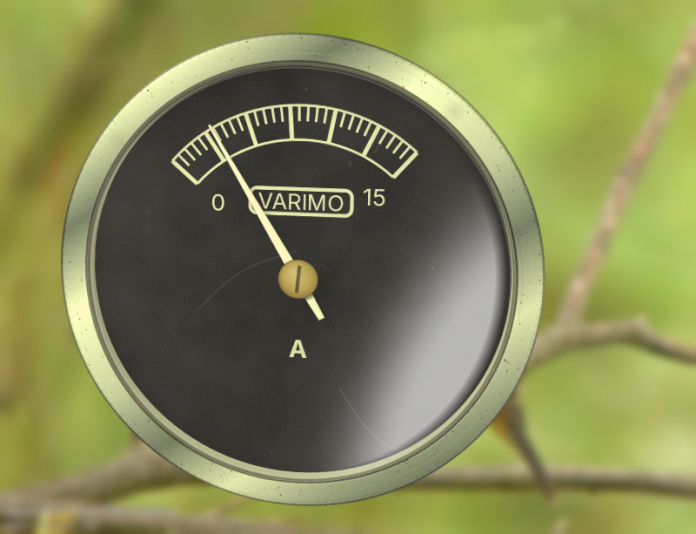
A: 3 A
